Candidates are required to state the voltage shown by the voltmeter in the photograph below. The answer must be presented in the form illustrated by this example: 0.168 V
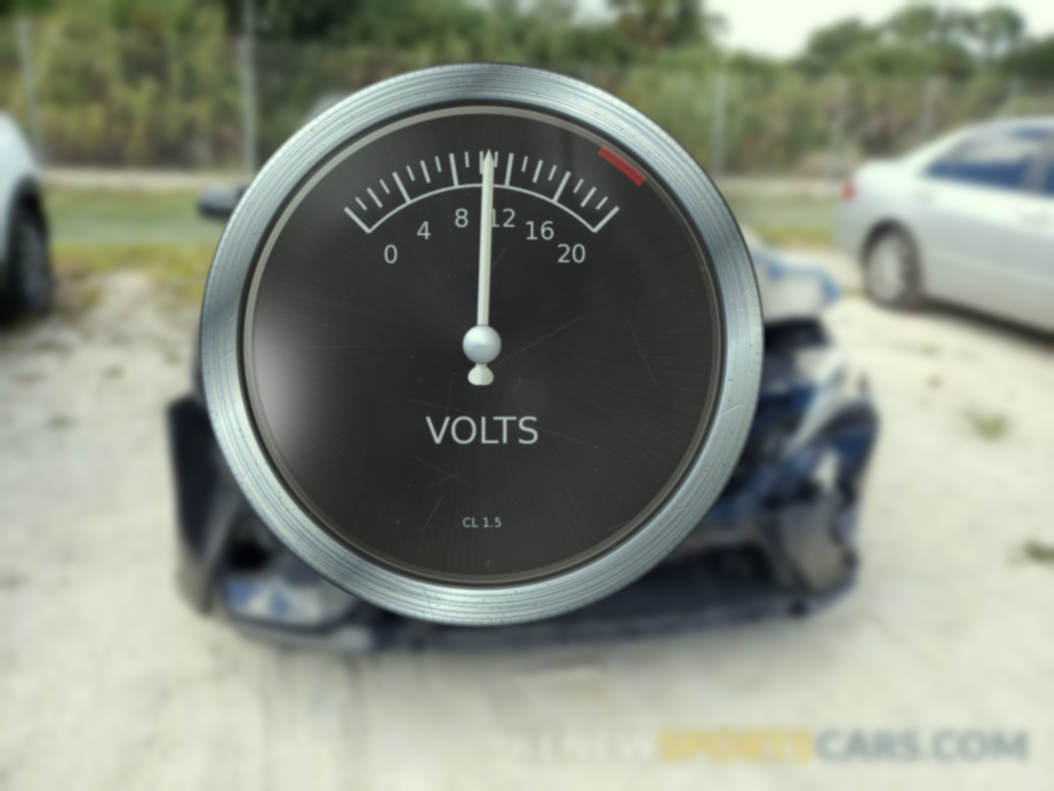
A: 10.5 V
